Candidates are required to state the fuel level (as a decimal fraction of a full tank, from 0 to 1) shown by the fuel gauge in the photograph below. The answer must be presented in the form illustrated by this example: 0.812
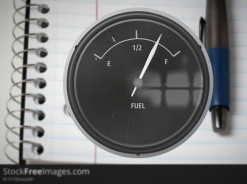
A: 0.75
